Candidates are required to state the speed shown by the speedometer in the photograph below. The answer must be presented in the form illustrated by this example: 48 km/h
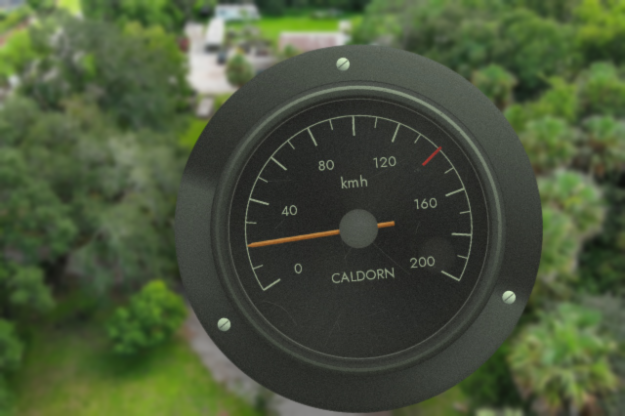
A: 20 km/h
